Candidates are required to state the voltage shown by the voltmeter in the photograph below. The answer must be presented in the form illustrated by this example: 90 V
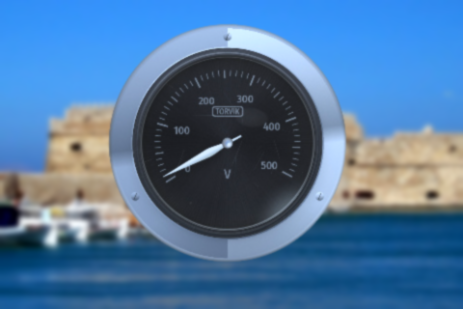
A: 10 V
